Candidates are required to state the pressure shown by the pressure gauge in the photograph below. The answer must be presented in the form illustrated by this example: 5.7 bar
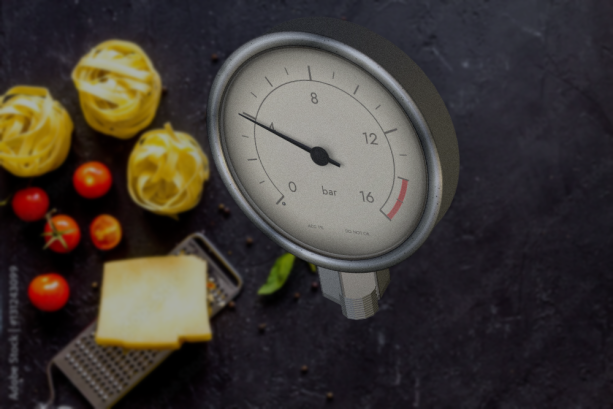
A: 4 bar
